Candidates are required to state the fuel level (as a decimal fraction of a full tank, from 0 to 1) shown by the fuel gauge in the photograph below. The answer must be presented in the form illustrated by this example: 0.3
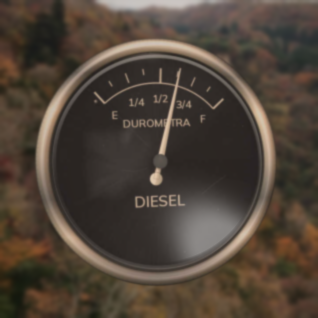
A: 0.625
